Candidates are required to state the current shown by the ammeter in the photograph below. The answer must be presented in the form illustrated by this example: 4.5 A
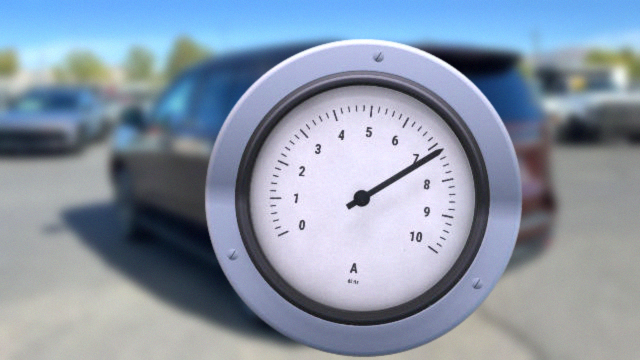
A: 7.2 A
